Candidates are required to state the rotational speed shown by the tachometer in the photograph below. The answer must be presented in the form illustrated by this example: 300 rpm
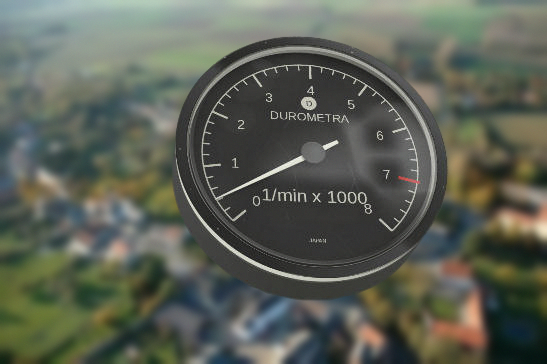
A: 400 rpm
